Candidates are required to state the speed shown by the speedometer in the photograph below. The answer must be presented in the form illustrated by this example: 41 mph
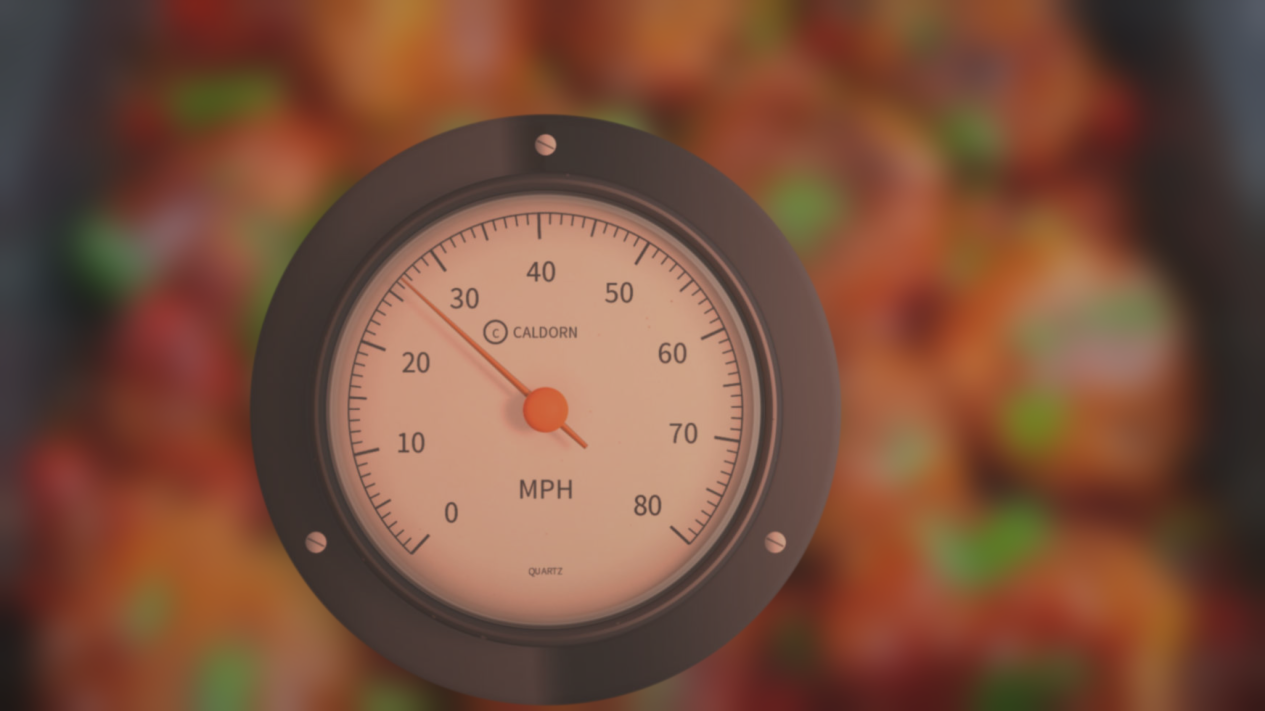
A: 26.5 mph
